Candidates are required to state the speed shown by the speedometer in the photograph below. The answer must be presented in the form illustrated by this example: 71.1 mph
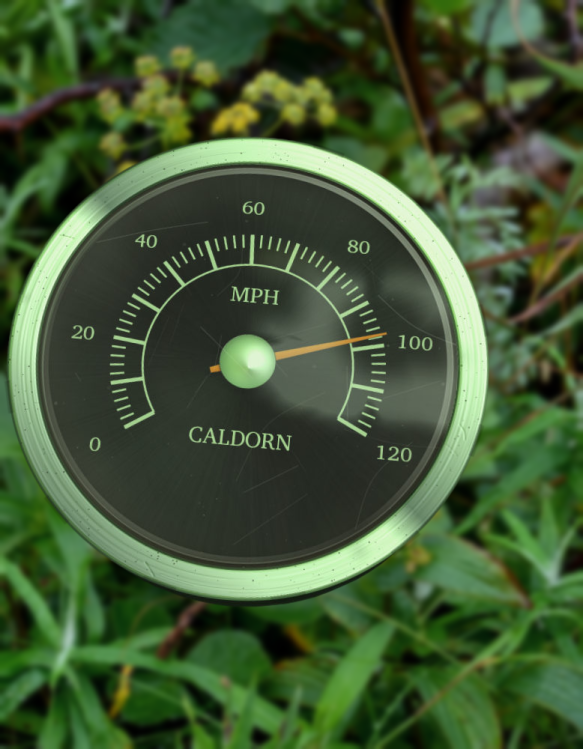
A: 98 mph
